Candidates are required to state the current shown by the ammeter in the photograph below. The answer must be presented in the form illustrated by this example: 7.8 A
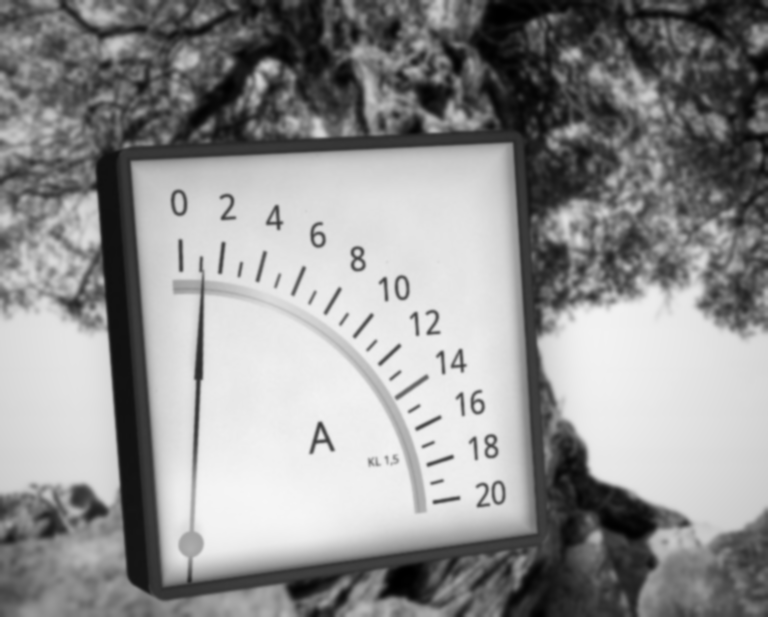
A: 1 A
